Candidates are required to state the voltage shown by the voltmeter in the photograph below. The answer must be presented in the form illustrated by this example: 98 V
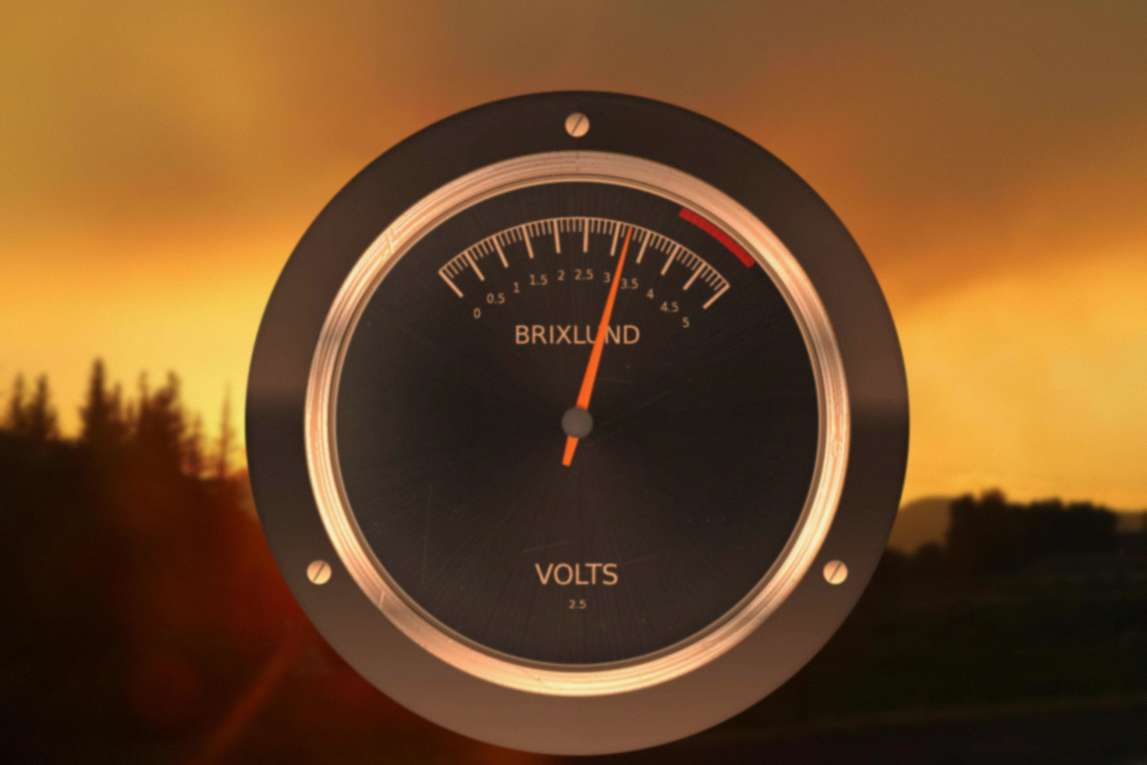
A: 3.2 V
